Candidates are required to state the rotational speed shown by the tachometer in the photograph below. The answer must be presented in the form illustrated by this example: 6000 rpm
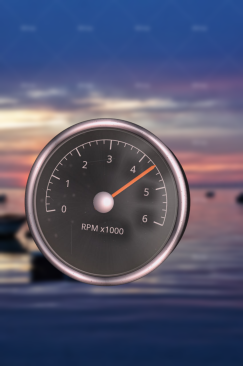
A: 4400 rpm
